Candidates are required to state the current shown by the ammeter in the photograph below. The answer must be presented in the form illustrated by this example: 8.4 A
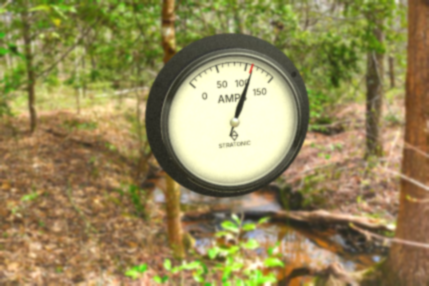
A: 110 A
